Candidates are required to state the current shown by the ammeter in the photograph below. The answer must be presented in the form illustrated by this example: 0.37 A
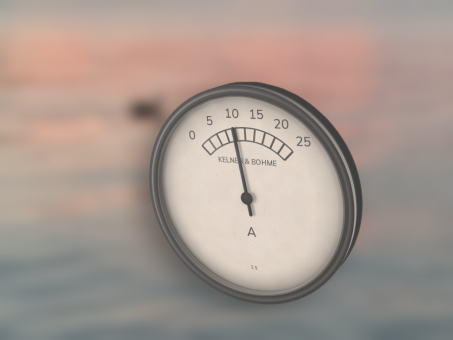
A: 10 A
